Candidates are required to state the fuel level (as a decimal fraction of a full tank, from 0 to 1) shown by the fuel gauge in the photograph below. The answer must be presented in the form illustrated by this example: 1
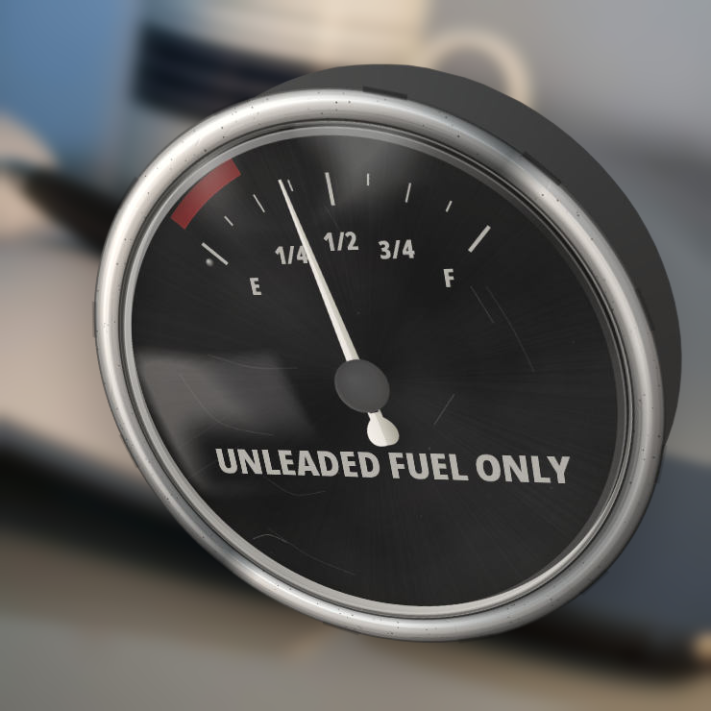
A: 0.375
